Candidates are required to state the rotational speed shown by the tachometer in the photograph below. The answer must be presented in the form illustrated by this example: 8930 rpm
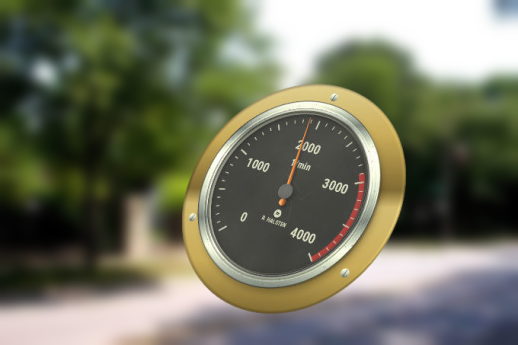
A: 1900 rpm
